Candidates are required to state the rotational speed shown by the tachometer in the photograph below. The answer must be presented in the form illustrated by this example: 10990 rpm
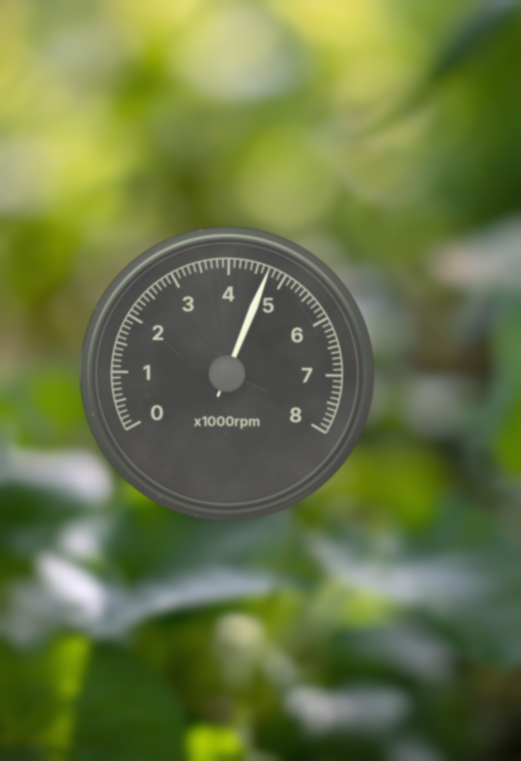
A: 4700 rpm
